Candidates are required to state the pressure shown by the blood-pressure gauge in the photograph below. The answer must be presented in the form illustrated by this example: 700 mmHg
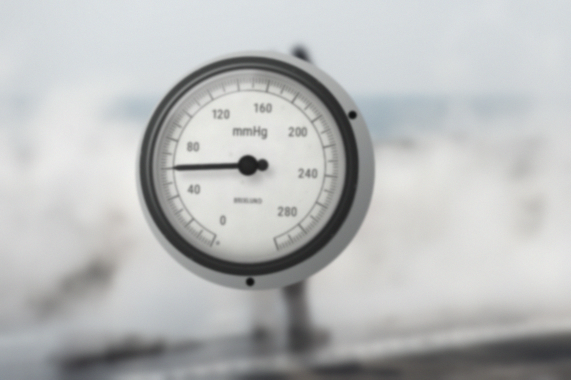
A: 60 mmHg
